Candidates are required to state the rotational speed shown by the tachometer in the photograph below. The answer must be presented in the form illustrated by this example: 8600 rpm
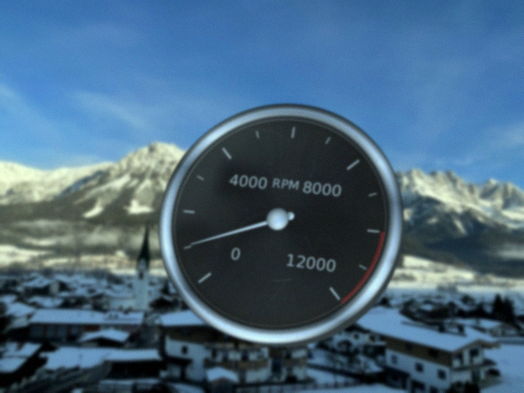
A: 1000 rpm
